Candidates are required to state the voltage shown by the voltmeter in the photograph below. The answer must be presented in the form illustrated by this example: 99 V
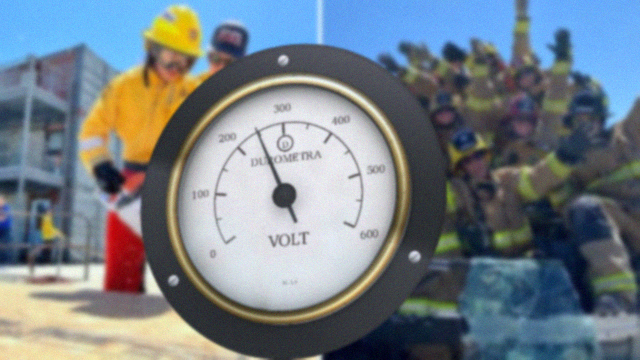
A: 250 V
